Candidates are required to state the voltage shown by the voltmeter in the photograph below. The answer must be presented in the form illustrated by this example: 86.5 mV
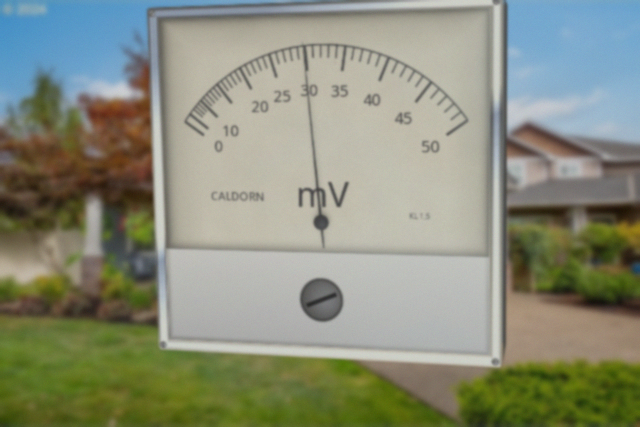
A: 30 mV
